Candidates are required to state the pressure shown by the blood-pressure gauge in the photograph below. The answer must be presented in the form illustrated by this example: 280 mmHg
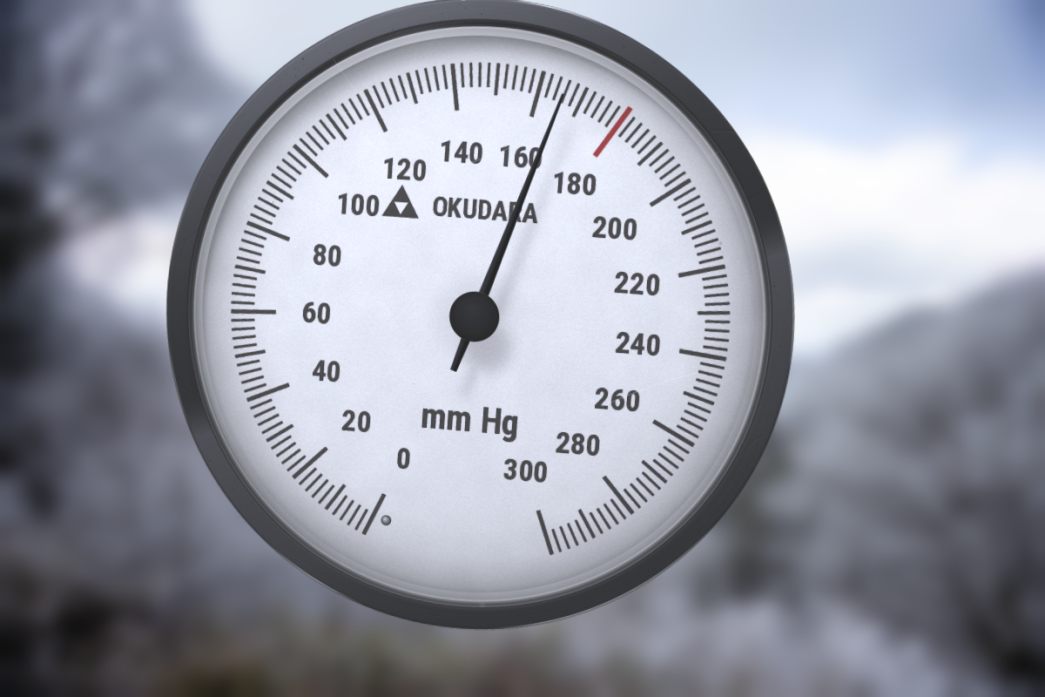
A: 166 mmHg
